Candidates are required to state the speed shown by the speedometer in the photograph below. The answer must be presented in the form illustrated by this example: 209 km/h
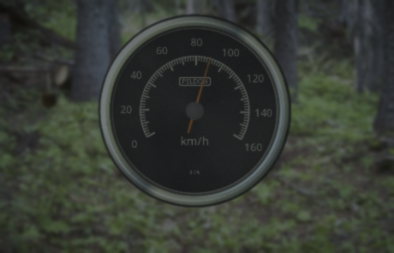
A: 90 km/h
